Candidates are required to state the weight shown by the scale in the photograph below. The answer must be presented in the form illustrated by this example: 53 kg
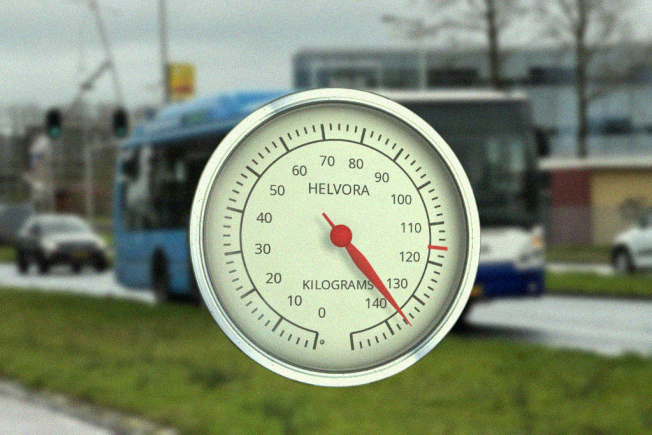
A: 136 kg
